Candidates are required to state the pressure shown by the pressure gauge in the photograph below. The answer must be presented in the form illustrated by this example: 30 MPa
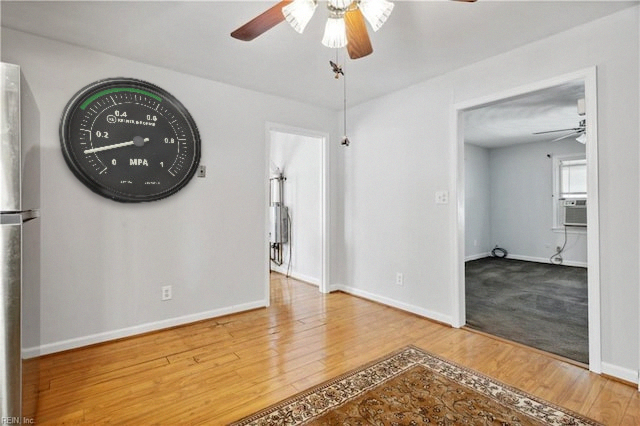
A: 0.1 MPa
